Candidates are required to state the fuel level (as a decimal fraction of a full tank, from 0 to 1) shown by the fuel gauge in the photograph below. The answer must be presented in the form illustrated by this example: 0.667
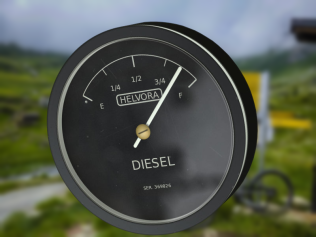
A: 0.875
